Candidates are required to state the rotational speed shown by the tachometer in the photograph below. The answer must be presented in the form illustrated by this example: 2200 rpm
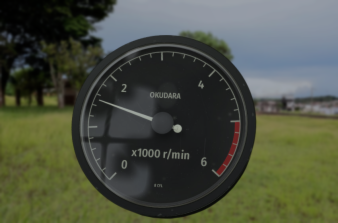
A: 1500 rpm
